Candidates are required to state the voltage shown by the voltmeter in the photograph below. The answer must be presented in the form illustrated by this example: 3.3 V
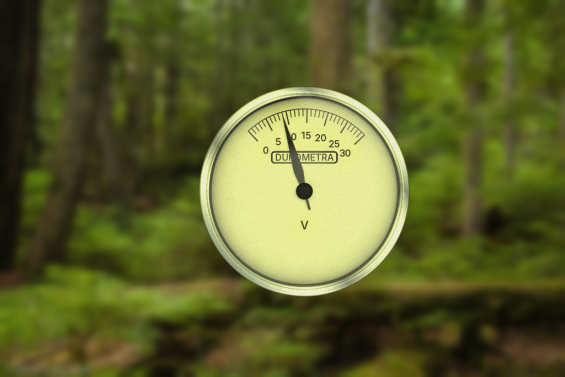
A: 9 V
